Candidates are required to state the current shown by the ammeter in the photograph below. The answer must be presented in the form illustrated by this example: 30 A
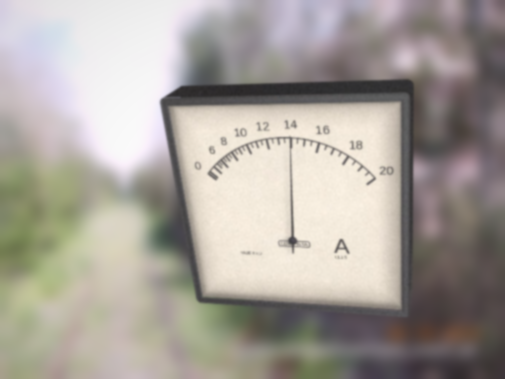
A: 14 A
